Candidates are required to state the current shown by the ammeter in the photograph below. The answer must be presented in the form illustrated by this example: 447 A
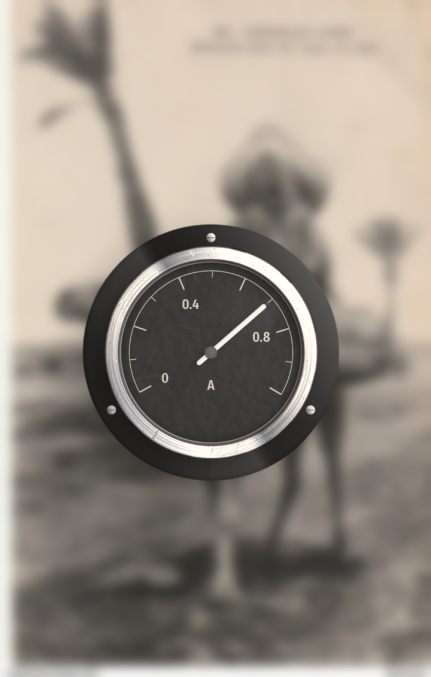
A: 0.7 A
